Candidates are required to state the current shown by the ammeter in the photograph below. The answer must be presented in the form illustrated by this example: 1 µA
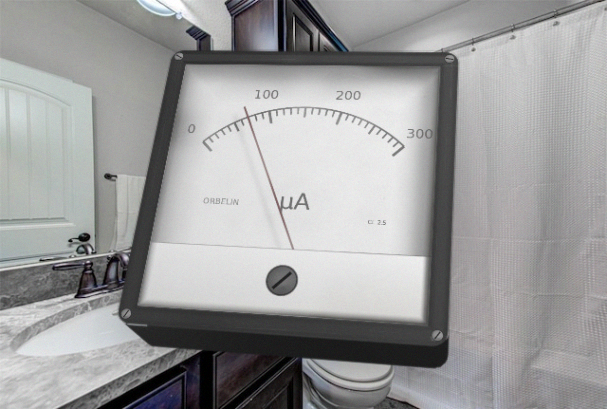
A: 70 µA
